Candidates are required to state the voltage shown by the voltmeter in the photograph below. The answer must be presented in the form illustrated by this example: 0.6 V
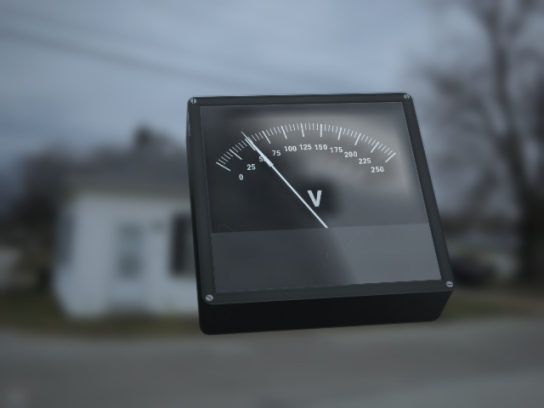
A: 50 V
